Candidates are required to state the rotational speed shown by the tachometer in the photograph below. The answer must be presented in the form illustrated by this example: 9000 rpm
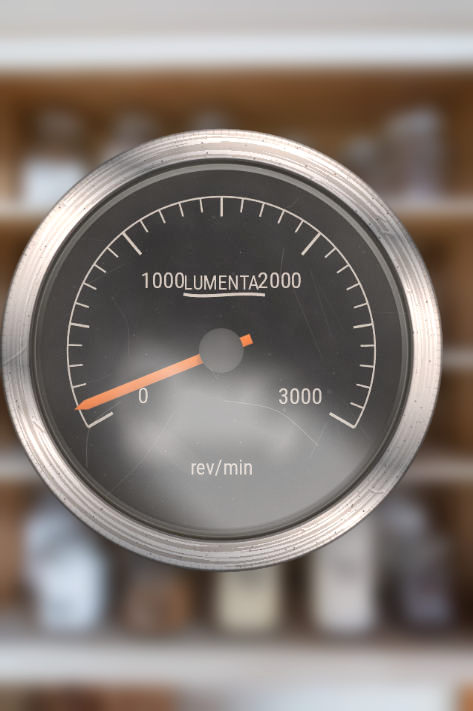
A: 100 rpm
